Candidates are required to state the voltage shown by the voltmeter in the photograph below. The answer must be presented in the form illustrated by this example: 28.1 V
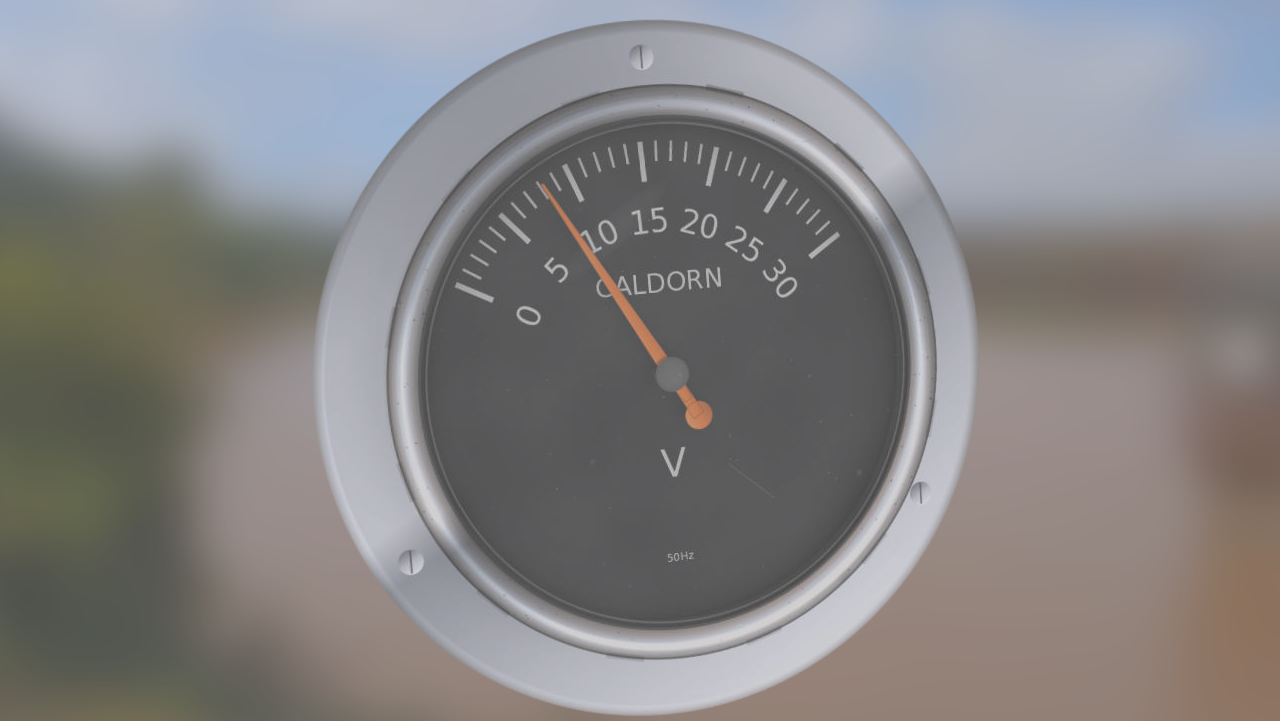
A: 8 V
